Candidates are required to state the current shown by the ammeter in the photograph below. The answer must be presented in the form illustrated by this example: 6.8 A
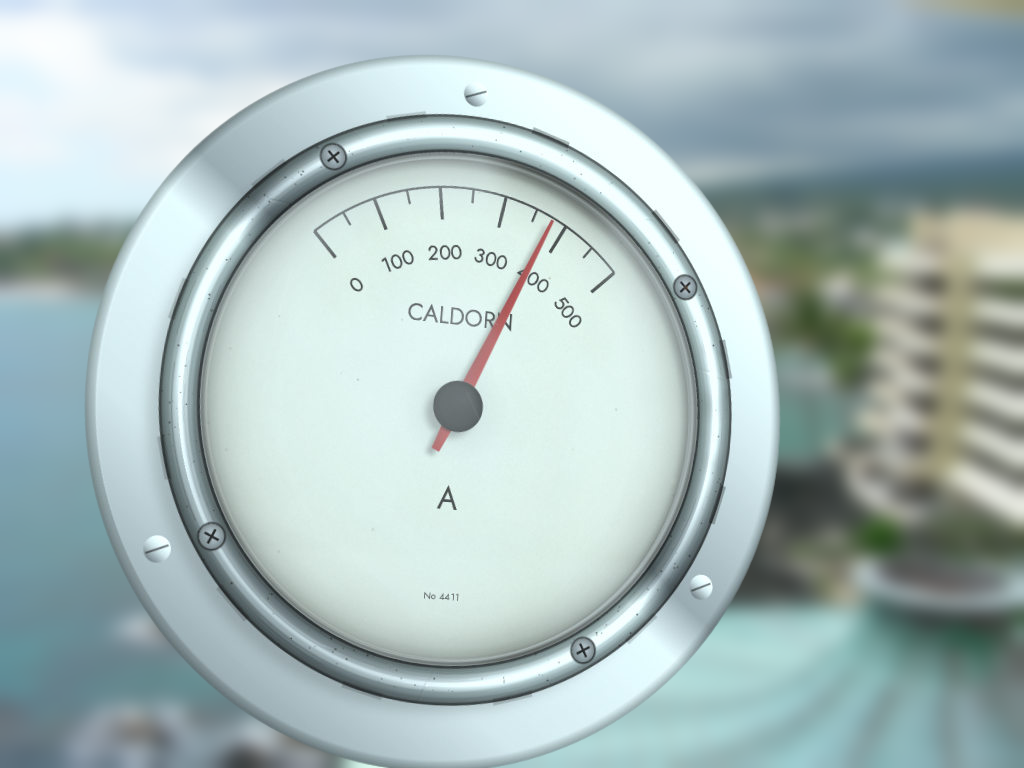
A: 375 A
